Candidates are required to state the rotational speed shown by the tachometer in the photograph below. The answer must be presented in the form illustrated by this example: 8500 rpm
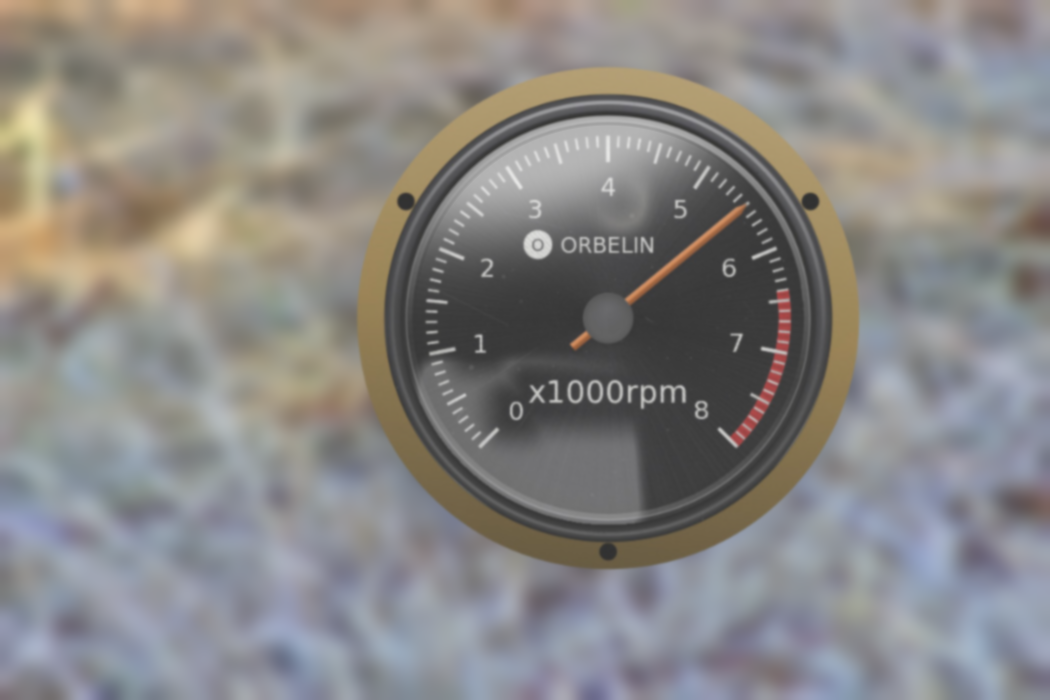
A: 5500 rpm
